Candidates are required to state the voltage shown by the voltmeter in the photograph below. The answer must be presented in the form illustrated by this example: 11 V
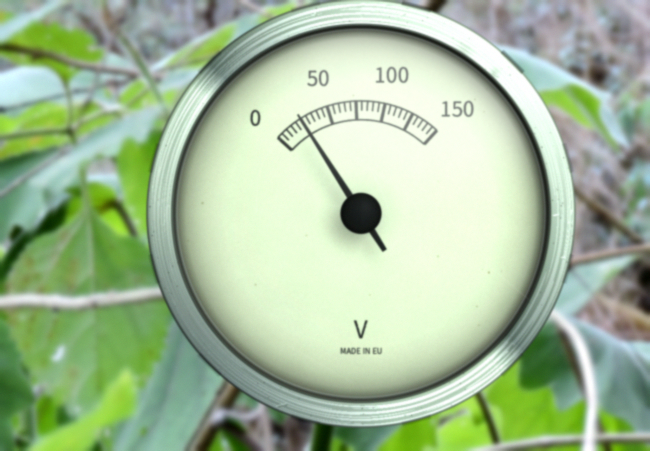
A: 25 V
